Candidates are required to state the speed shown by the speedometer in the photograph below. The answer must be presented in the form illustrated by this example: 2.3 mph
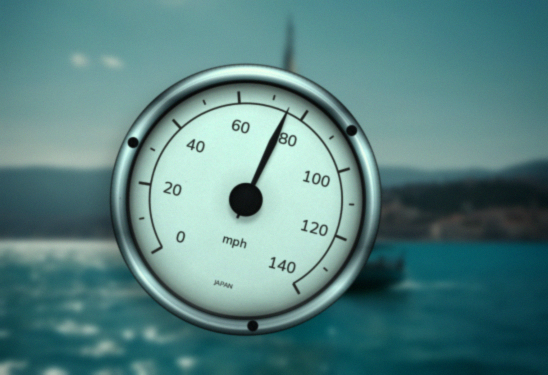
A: 75 mph
